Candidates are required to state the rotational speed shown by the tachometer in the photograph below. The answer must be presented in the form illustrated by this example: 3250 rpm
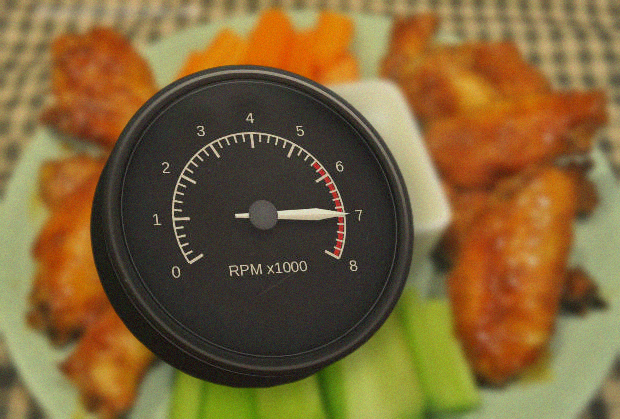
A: 7000 rpm
